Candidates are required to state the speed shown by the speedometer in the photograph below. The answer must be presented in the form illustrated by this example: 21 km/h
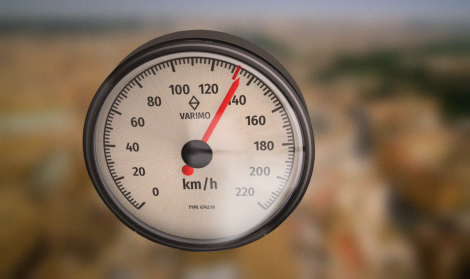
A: 134 km/h
